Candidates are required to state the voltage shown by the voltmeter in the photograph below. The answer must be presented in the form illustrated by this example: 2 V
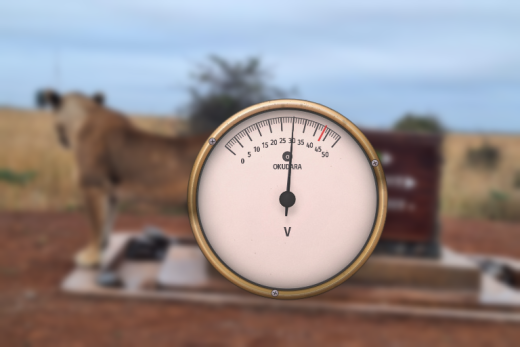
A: 30 V
